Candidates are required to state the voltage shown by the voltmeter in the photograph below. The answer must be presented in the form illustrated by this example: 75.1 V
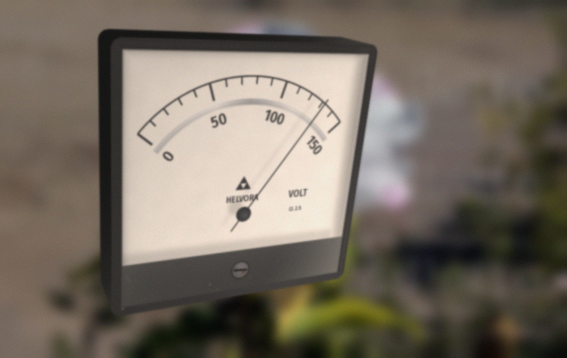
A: 130 V
